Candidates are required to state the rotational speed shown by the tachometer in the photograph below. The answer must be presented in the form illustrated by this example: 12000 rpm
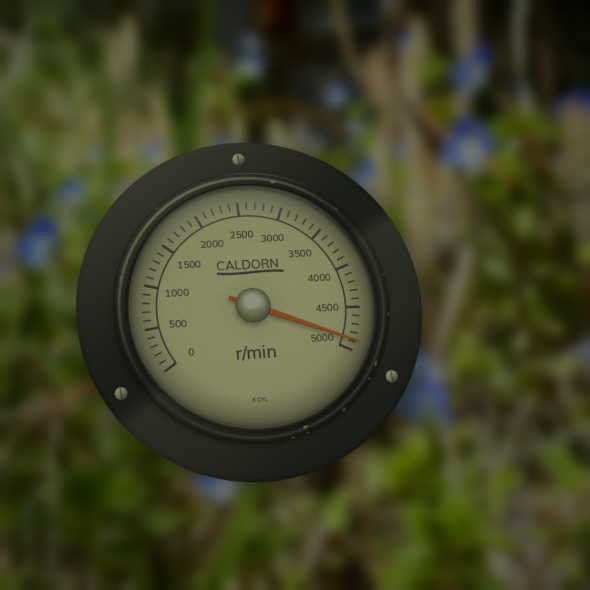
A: 4900 rpm
